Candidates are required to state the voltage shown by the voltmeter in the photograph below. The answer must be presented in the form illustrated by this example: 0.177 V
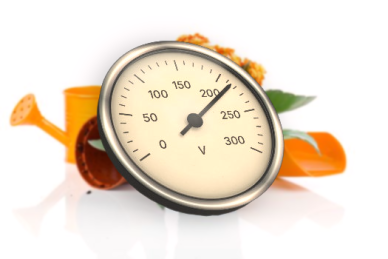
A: 215 V
